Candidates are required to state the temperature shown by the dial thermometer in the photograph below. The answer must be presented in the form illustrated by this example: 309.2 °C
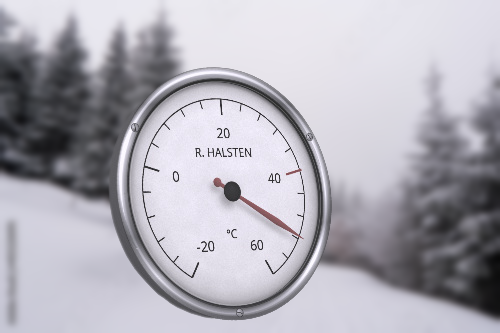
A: 52 °C
